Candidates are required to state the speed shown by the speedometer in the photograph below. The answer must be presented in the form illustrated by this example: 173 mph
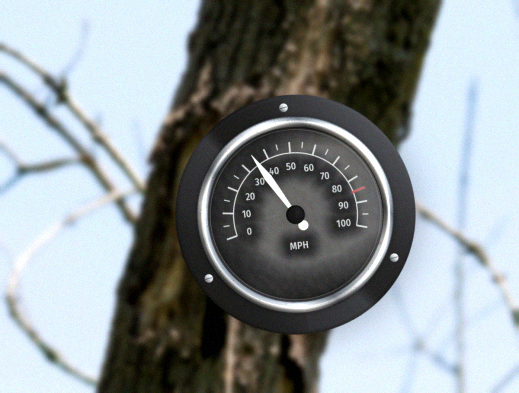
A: 35 mph
